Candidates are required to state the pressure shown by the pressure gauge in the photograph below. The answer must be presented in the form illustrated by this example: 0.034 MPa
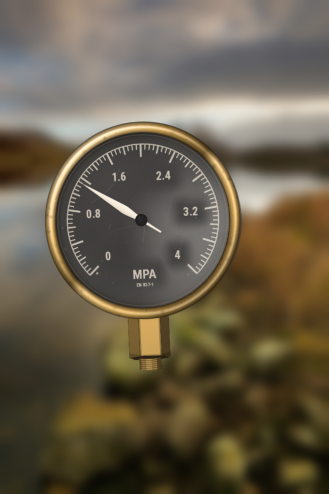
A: 1.15 MPa
